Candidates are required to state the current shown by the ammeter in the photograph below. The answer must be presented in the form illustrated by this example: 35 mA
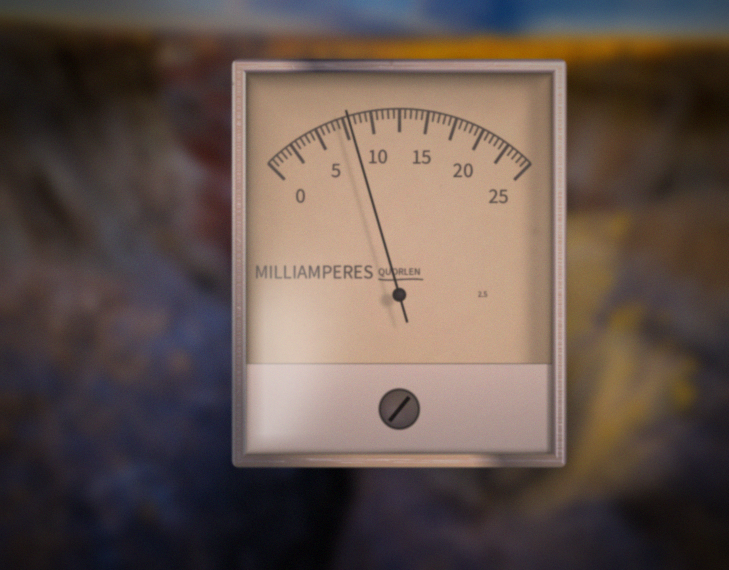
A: 8 mA
